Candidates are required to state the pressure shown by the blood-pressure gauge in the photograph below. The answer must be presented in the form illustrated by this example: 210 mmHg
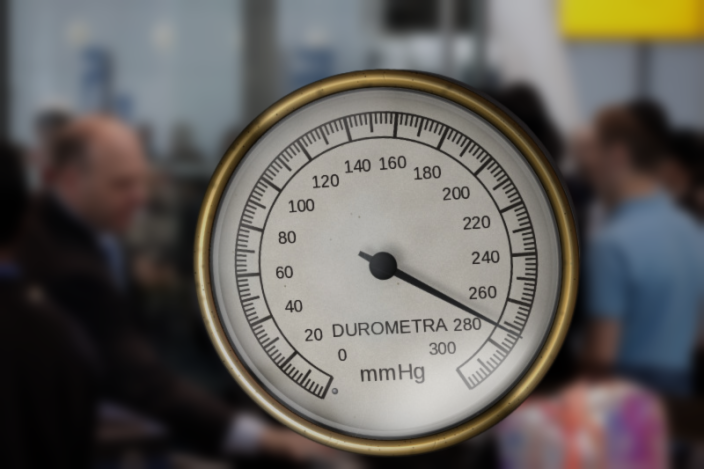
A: 272 mmHg
